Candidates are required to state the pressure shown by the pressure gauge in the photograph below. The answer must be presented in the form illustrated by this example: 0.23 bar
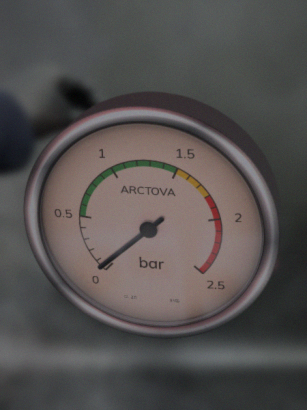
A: 0.05 bar
